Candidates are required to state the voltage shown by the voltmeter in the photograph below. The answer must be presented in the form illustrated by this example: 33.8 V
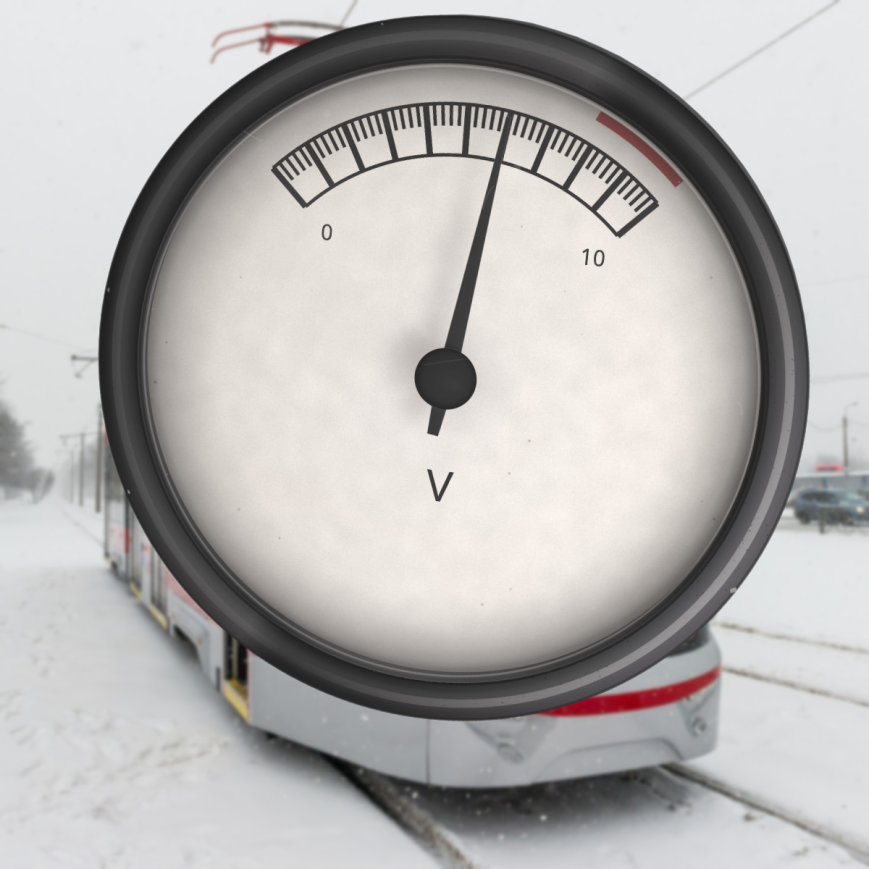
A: 6 V
